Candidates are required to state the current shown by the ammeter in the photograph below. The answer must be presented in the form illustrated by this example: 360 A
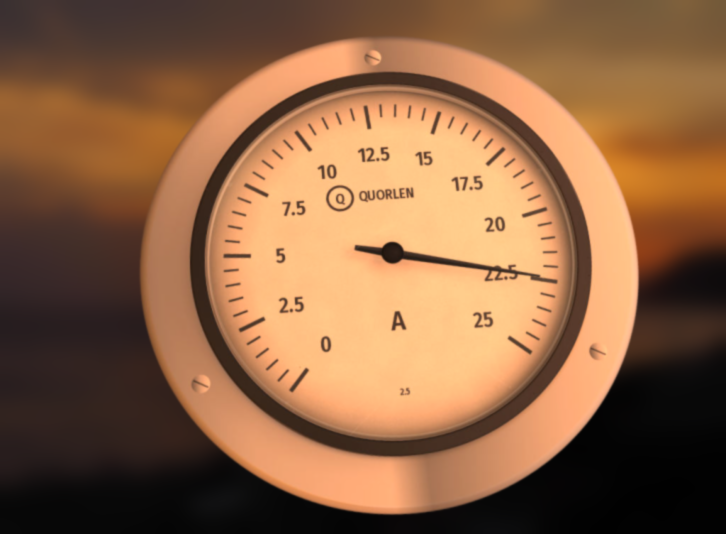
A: 22.5 A
